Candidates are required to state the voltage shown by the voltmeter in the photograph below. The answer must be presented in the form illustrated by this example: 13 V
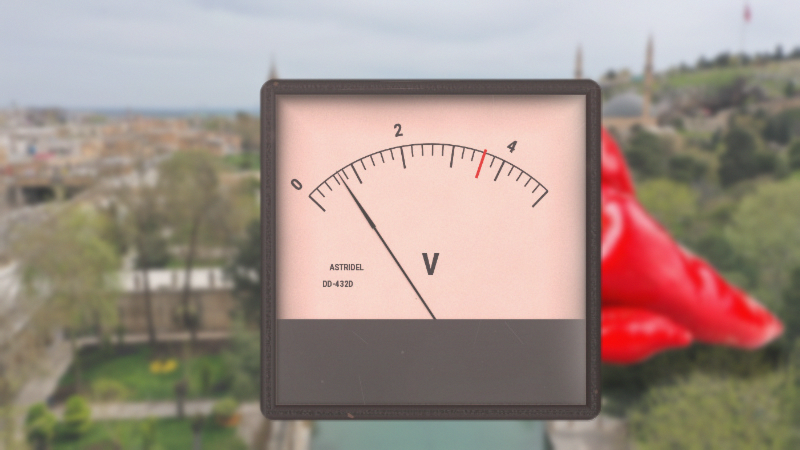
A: 0.7 V
